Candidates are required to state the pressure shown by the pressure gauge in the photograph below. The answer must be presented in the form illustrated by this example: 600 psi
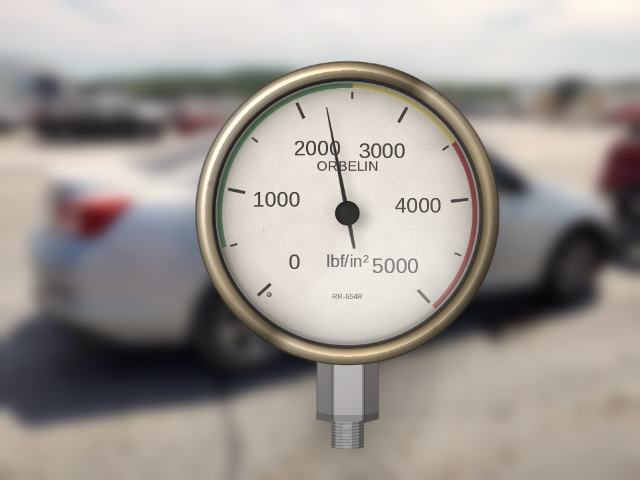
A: 2250 psi
